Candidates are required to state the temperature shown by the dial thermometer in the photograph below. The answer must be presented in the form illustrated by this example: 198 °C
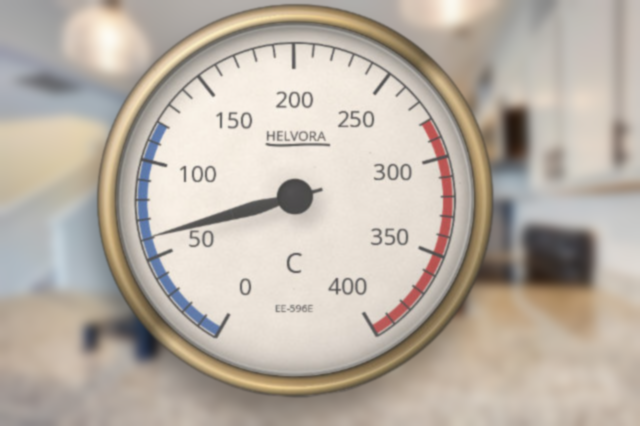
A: 60 °C
